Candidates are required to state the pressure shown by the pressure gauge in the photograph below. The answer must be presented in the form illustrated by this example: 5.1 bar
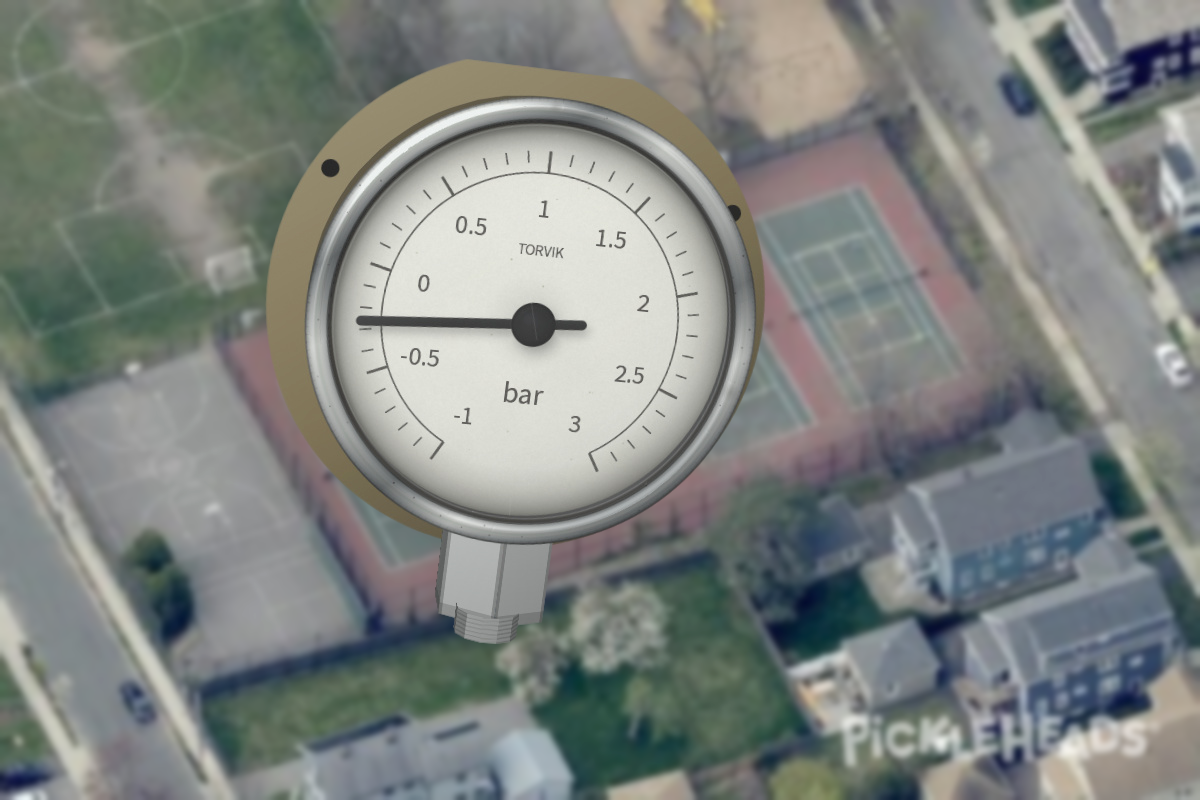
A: -0.25 bar
